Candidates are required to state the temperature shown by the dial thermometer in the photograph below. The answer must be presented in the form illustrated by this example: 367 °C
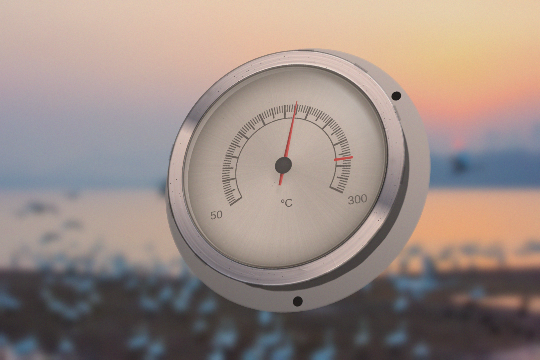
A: 187.5 °C
